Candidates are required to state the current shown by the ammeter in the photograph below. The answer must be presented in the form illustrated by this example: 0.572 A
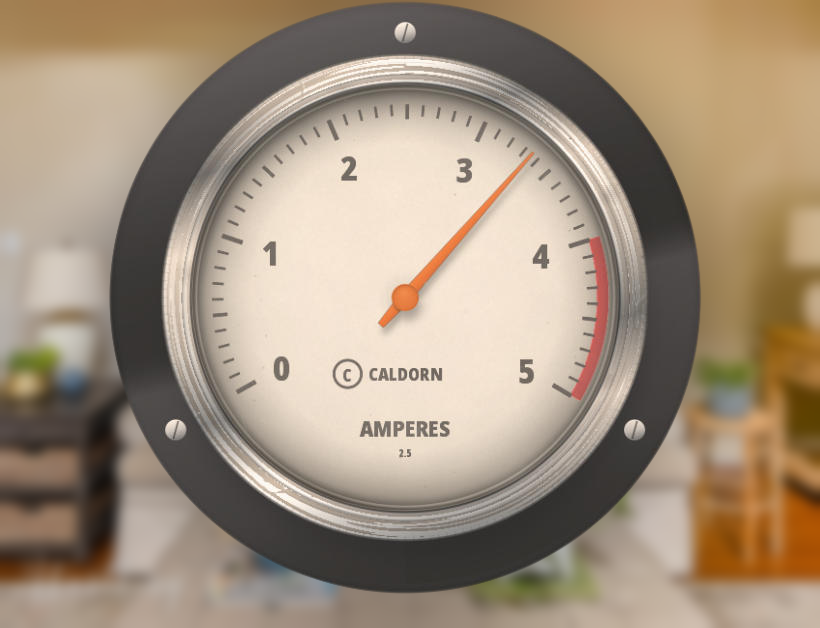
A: 3.35 A
